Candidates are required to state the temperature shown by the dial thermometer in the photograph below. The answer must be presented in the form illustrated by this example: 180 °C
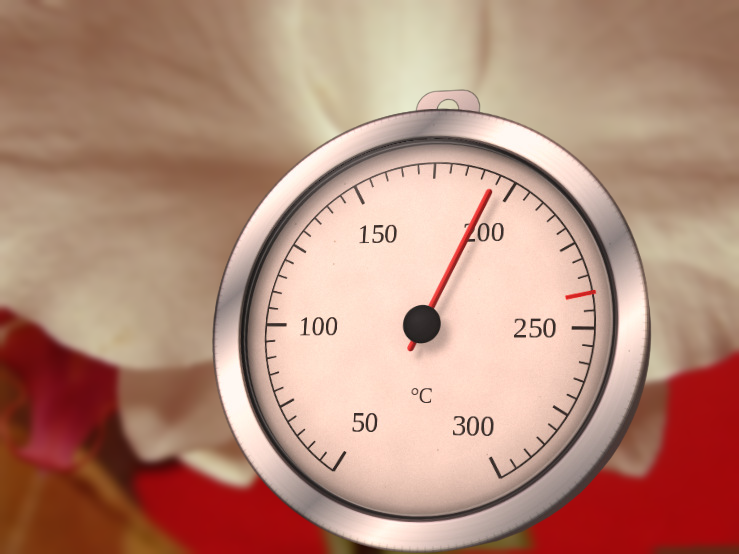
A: 195 °C
